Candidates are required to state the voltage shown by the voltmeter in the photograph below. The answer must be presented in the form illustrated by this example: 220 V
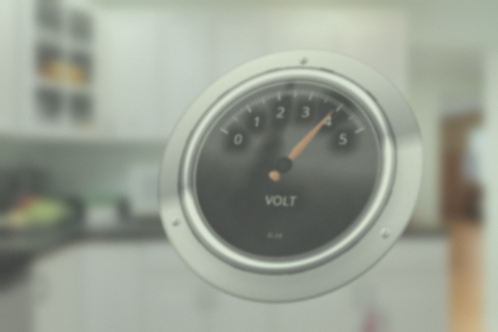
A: 4 V
